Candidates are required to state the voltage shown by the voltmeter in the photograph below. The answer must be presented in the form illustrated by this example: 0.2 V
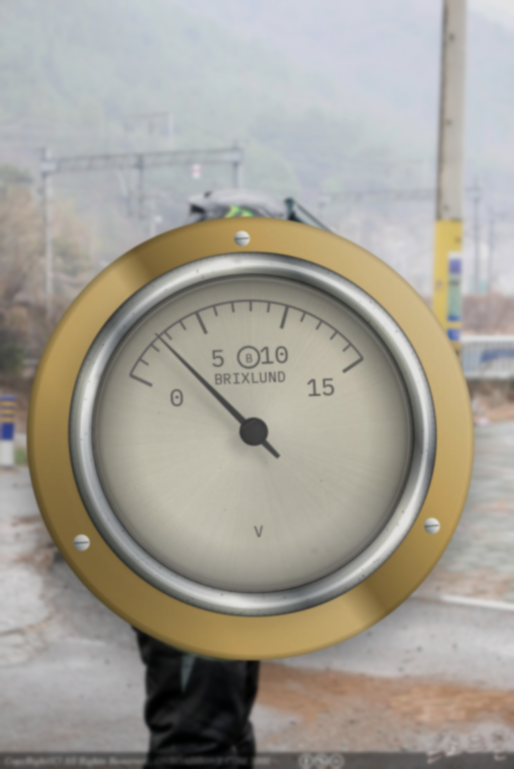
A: 2.5 V
